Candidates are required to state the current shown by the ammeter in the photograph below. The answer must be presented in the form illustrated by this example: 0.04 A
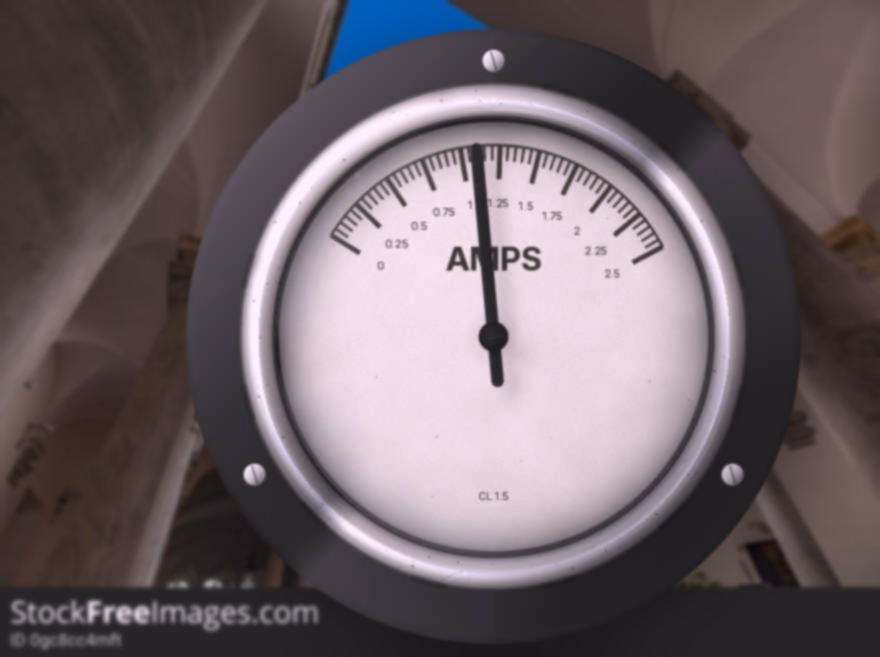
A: 1.1 A
